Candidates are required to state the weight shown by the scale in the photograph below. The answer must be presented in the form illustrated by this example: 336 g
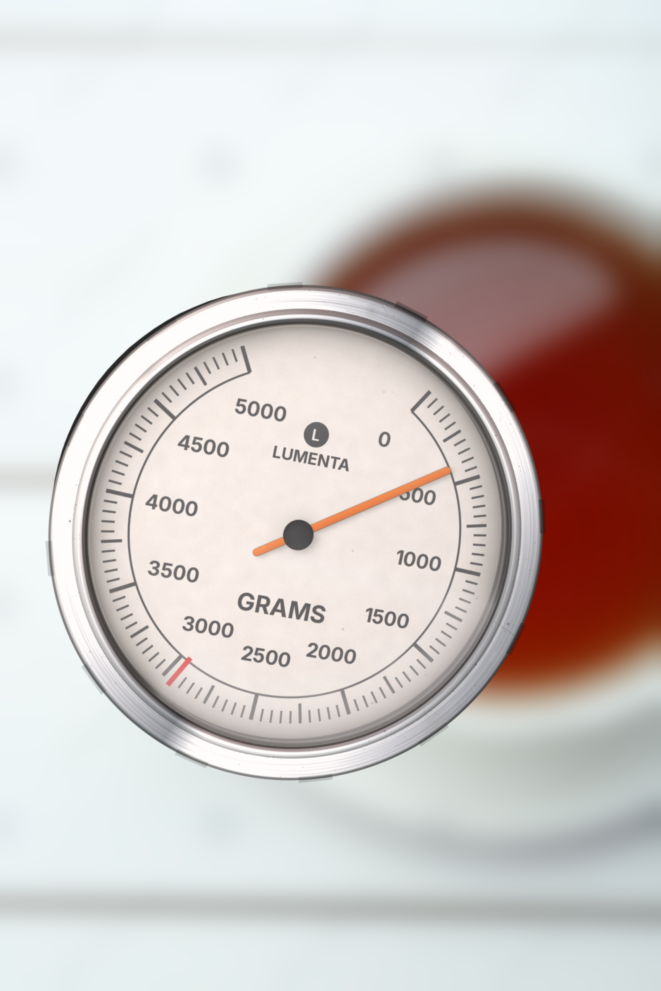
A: 400 g
